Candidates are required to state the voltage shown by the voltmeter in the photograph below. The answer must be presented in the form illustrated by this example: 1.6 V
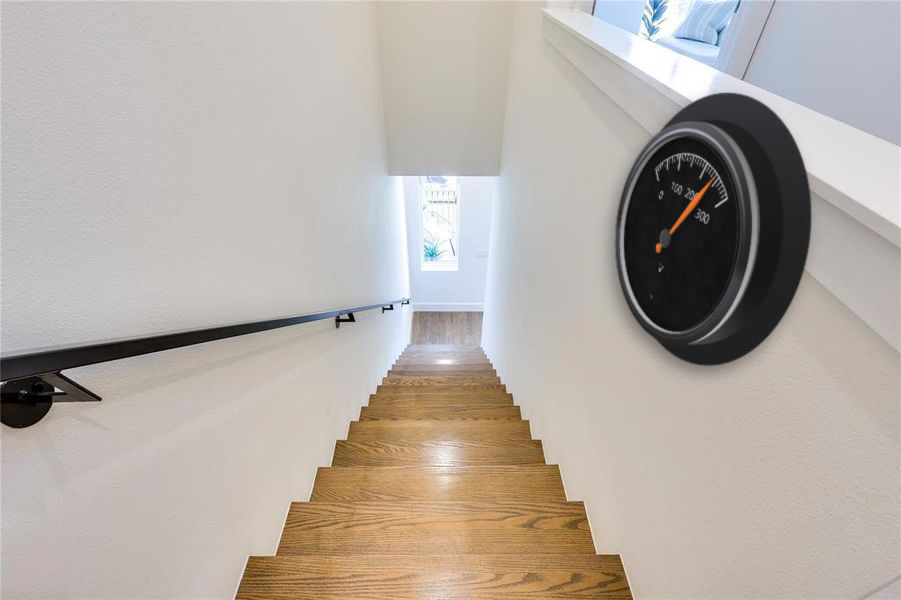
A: 250 V
